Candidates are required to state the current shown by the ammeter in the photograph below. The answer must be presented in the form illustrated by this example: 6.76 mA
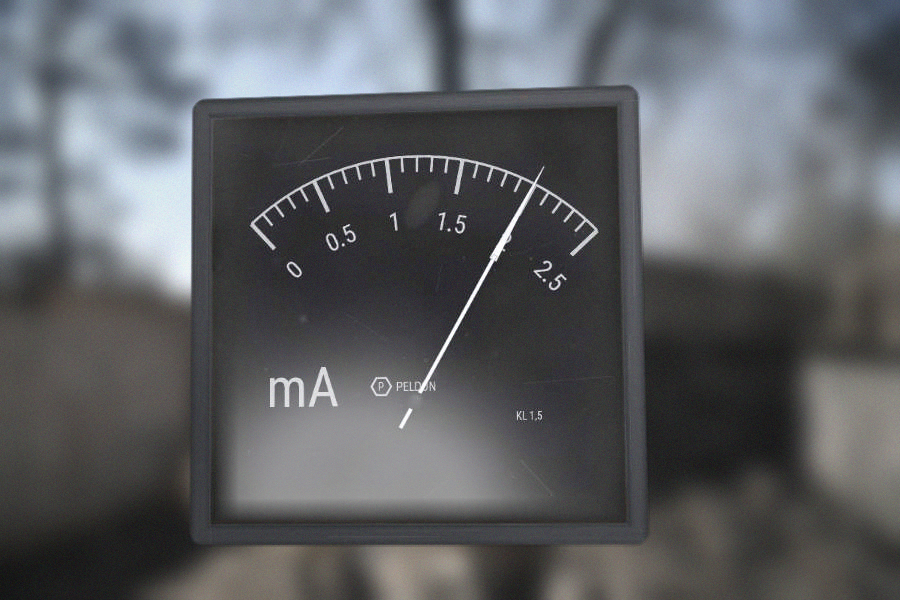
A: 2 mA
